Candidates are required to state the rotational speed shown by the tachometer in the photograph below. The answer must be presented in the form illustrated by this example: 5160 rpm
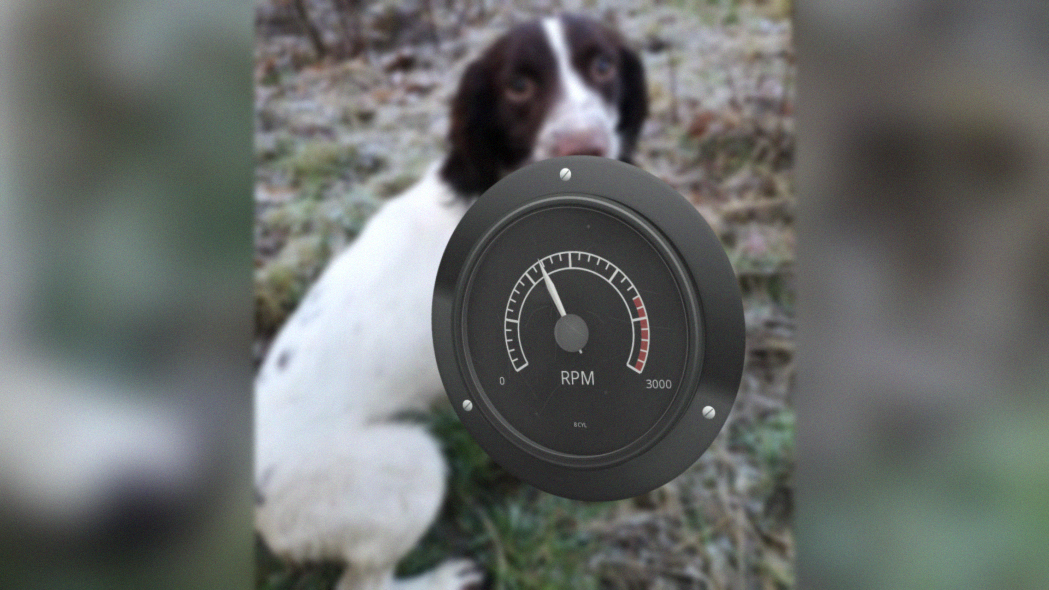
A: 1200 rpm
